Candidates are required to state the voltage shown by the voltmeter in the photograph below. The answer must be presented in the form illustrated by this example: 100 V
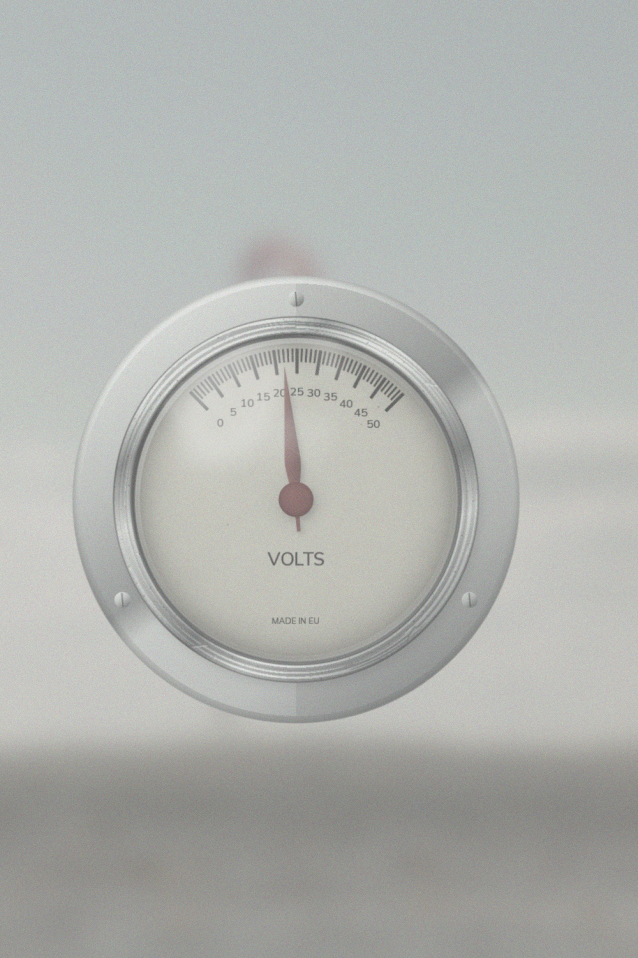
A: 22 V
